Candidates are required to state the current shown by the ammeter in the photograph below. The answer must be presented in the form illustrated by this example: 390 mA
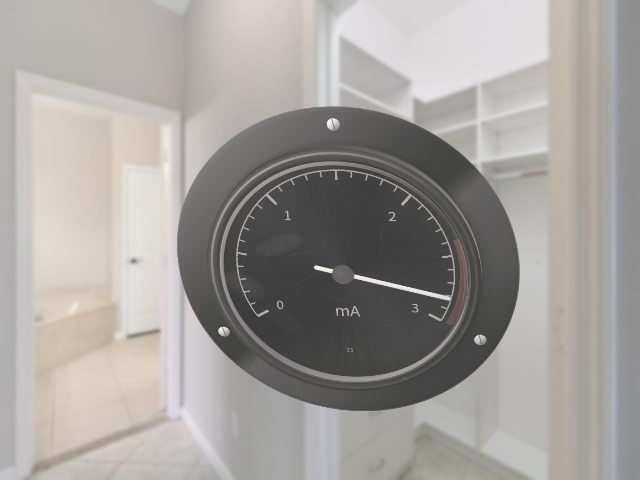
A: 2.8 mA
